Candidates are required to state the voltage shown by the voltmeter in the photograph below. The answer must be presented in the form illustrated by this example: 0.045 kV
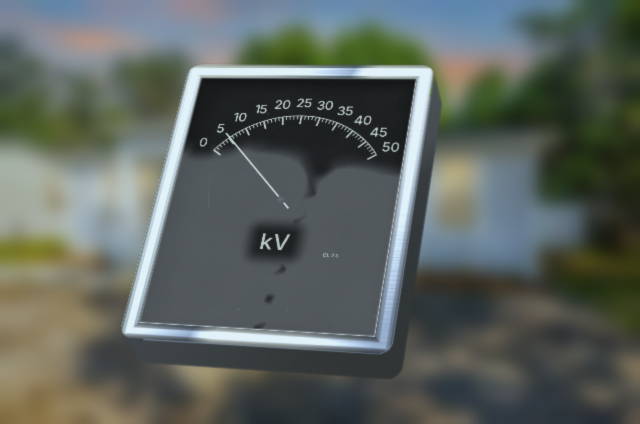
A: 5 kV
